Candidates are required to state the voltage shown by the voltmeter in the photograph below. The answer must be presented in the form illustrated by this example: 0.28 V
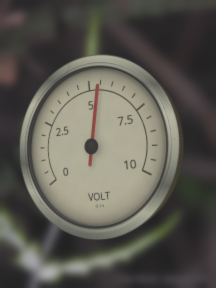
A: 5.5 V
